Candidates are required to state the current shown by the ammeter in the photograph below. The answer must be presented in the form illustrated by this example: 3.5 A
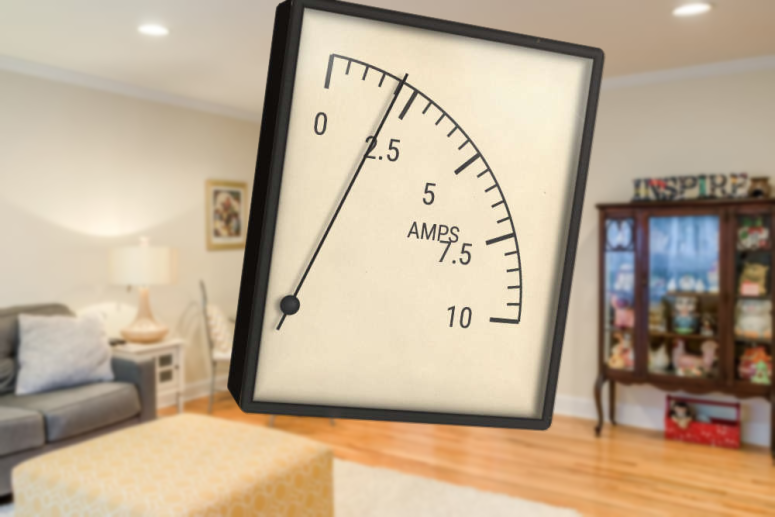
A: 2 A
